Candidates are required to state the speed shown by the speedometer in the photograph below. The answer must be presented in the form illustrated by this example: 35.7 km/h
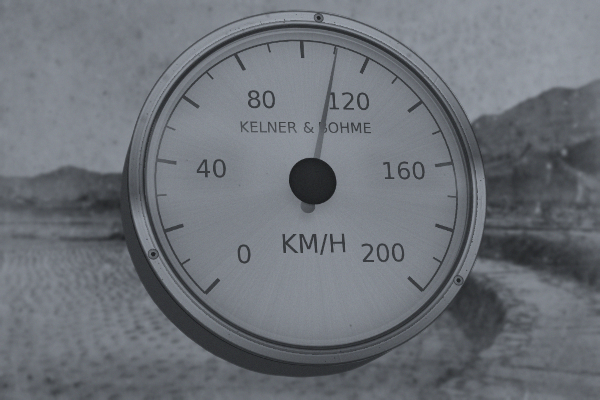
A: 110 km/h
